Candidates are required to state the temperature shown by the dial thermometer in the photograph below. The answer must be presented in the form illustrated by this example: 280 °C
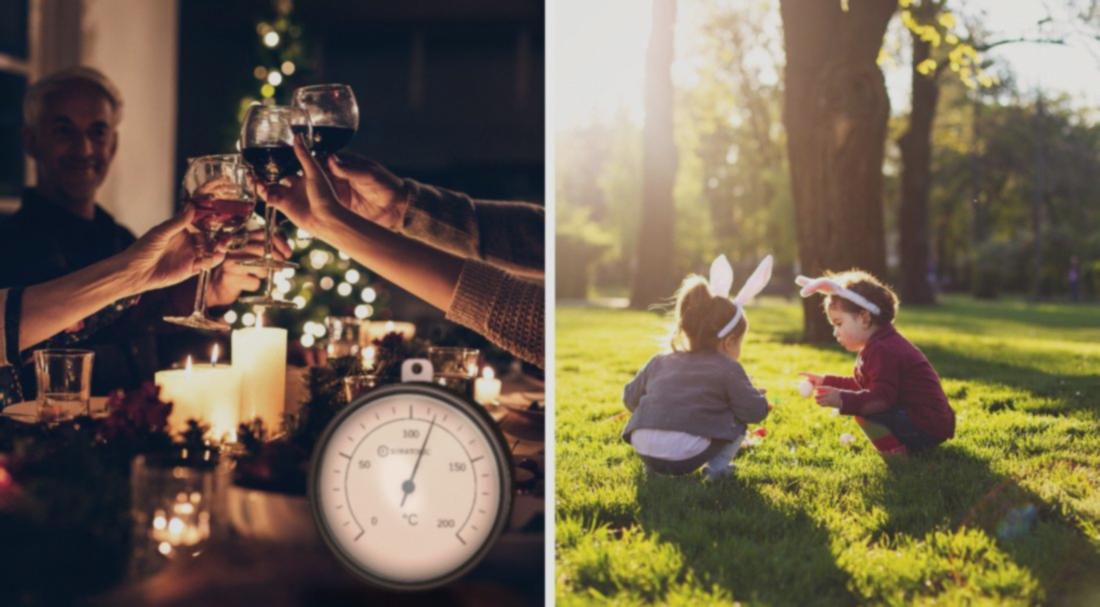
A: 115 °C
